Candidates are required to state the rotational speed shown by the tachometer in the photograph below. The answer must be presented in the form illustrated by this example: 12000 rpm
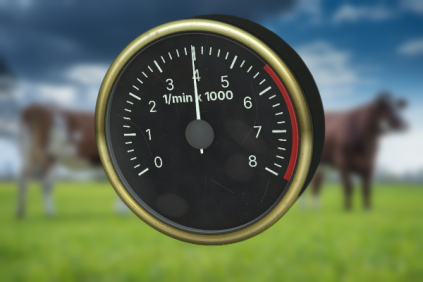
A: 4000 rpm
